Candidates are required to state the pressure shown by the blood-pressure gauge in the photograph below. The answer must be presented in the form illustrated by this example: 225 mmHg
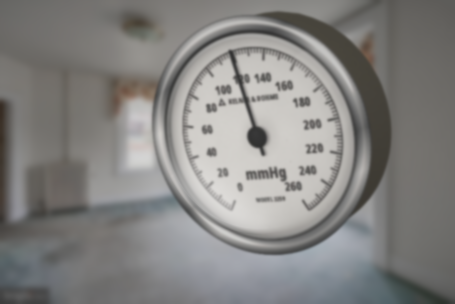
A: 120 mmHg
